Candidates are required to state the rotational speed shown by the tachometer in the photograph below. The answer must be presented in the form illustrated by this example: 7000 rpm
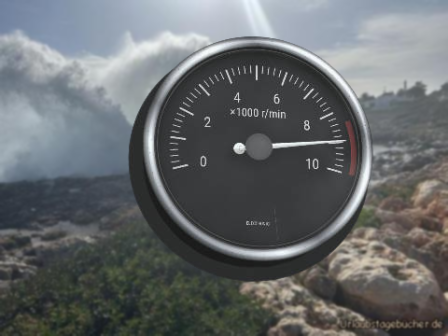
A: 9000 rpm
